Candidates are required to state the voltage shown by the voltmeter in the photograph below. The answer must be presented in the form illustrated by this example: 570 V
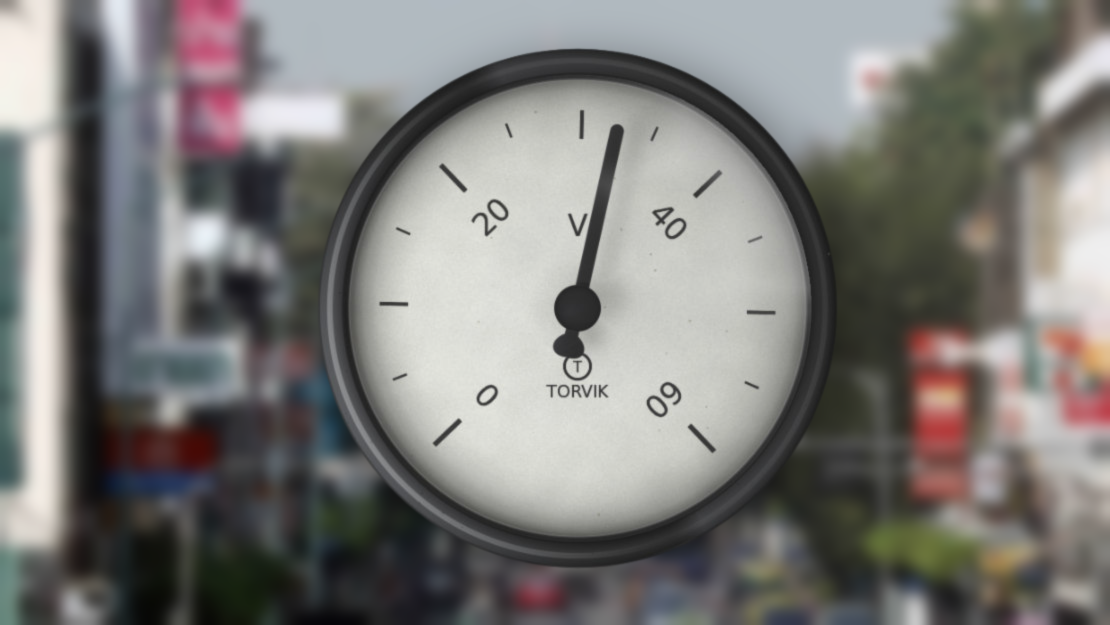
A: 32.5 V
